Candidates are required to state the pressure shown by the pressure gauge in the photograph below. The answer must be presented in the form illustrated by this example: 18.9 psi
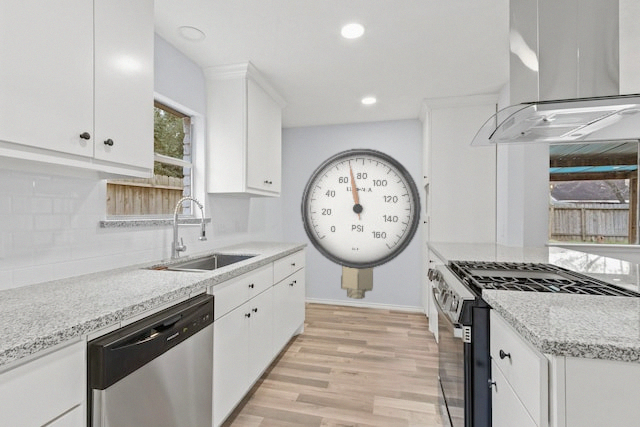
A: 70 psi
